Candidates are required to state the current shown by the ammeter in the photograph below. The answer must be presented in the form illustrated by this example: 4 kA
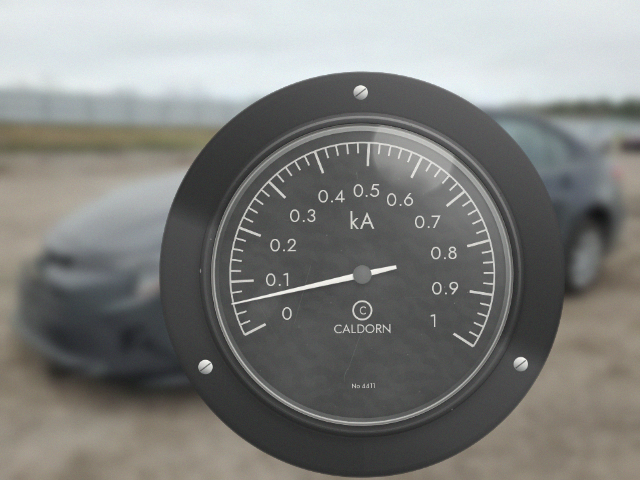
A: 0.06 kA
